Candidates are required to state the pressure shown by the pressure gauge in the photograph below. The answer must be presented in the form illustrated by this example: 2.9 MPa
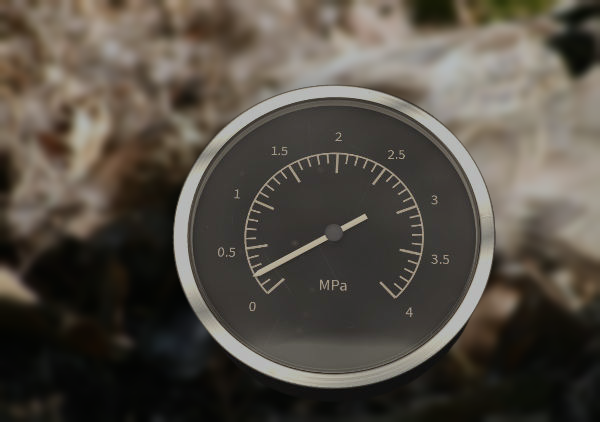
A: 0.2 MPa
